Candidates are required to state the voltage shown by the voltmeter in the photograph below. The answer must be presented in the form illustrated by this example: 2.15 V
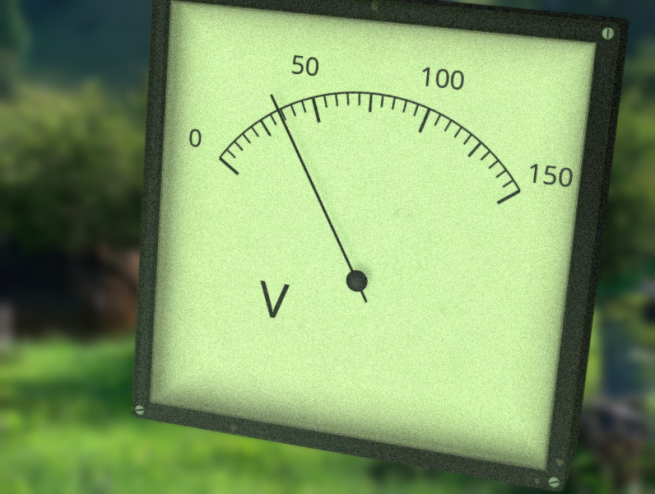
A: 35 V
